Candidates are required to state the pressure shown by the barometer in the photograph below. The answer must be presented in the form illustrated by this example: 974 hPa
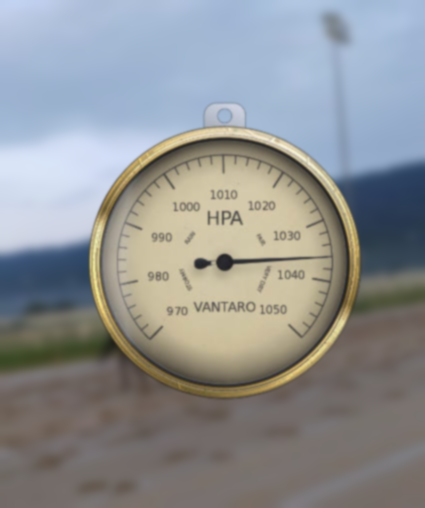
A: 1036 hPa
